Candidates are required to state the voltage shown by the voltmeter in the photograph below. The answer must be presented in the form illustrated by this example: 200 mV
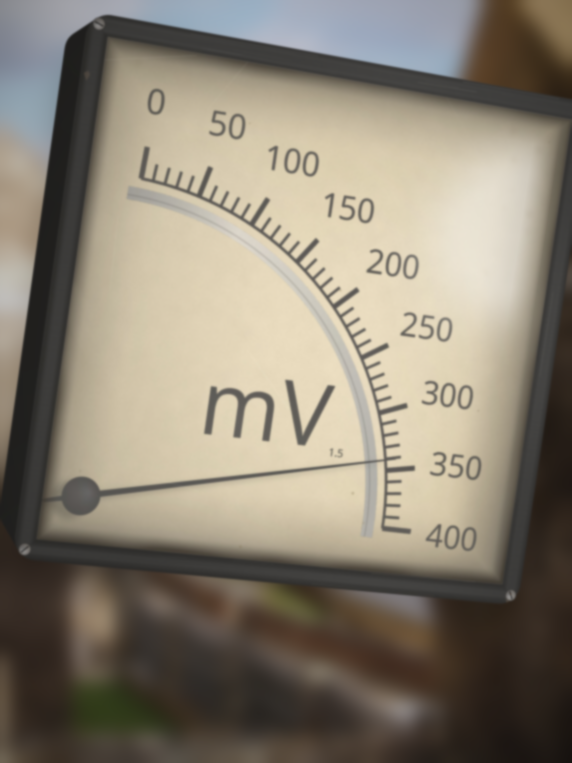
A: 340 mV
